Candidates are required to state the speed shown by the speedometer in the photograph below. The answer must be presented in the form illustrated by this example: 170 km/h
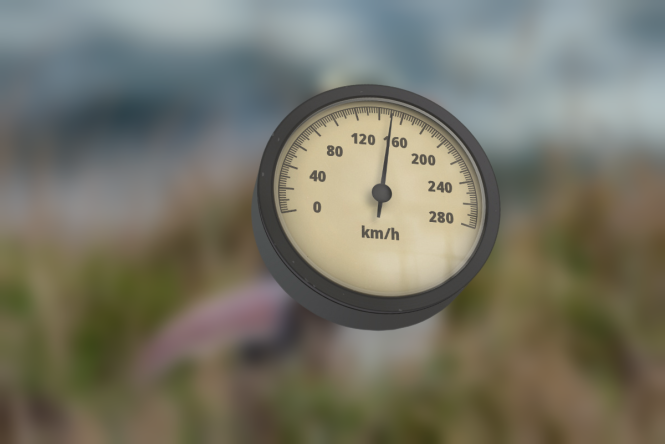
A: 150 km/h
